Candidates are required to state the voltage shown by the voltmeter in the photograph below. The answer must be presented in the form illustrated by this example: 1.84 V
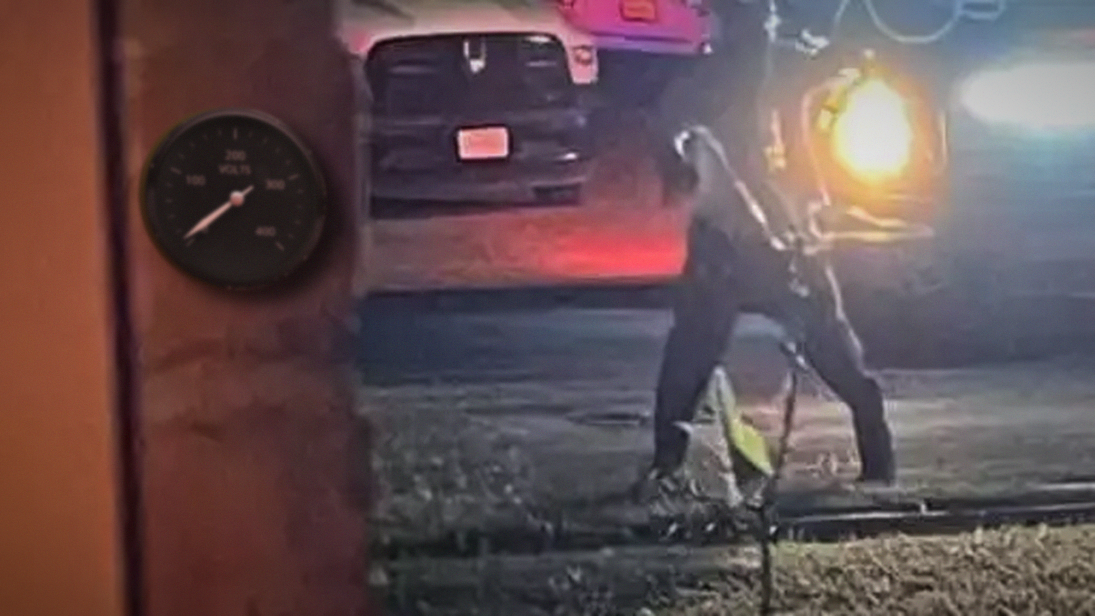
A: 10 V
